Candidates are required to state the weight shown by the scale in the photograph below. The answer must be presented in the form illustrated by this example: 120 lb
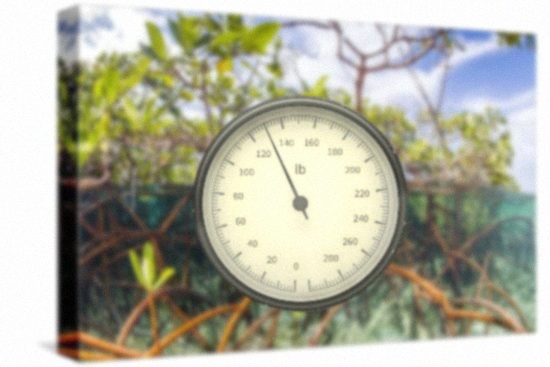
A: 130 lb
